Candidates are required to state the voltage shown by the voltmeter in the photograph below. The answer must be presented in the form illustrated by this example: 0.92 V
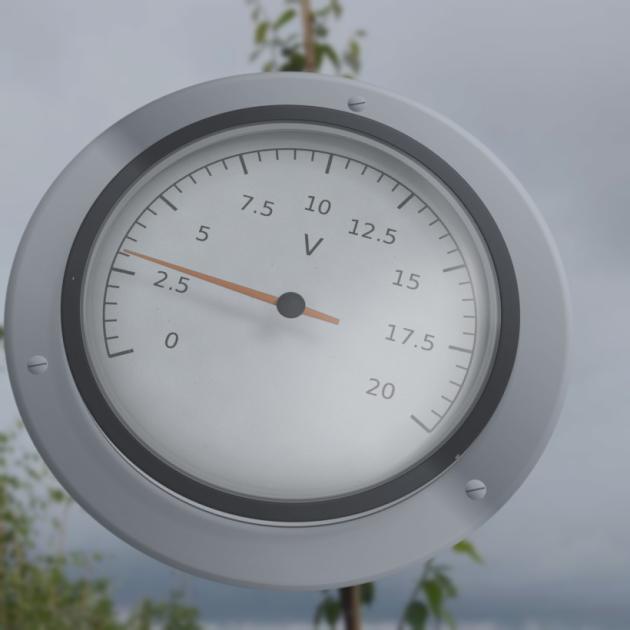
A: 3 V
